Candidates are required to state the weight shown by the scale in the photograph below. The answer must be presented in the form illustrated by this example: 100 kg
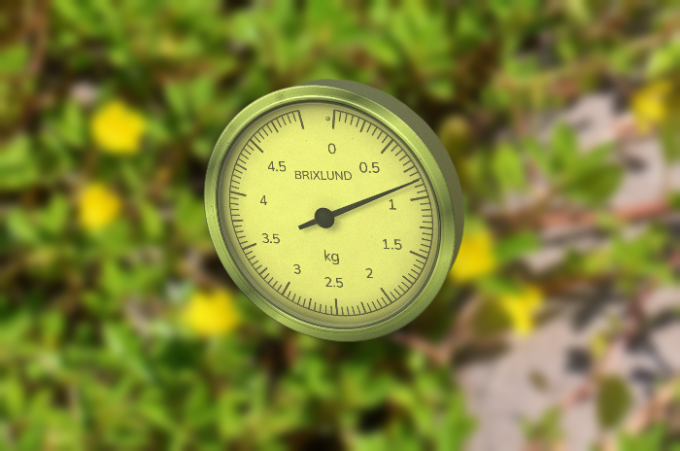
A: 0.85 kg
